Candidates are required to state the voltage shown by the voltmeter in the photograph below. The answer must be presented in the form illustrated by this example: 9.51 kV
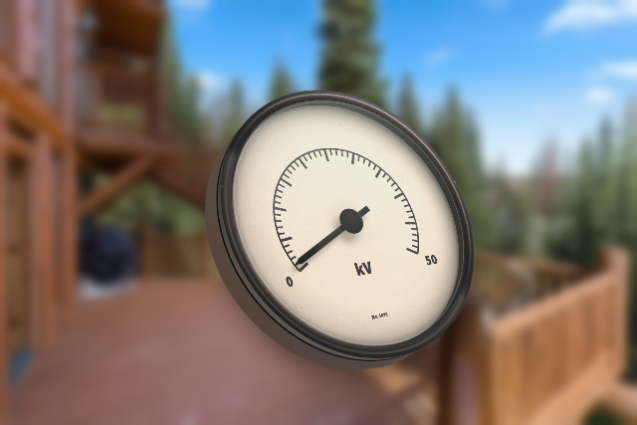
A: 1 kV
